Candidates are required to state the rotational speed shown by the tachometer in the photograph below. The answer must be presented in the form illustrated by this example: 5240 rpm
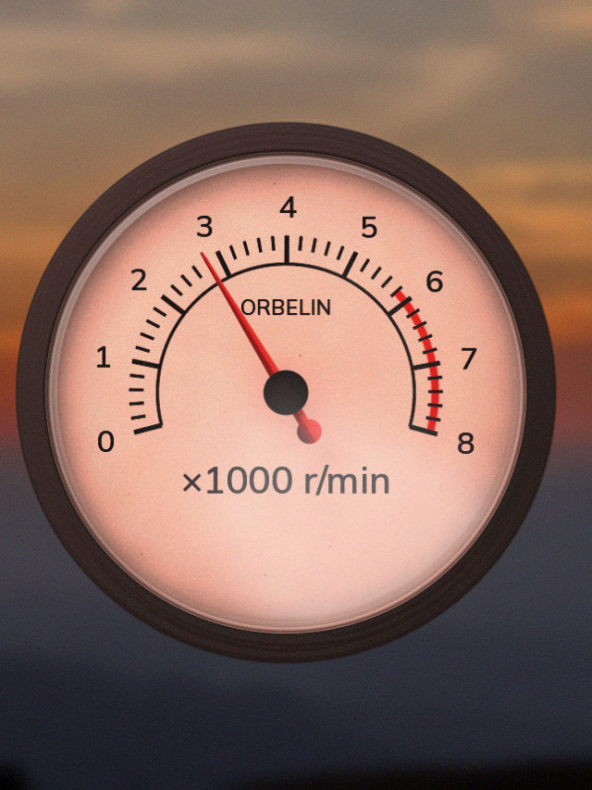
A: 2800 rpm
